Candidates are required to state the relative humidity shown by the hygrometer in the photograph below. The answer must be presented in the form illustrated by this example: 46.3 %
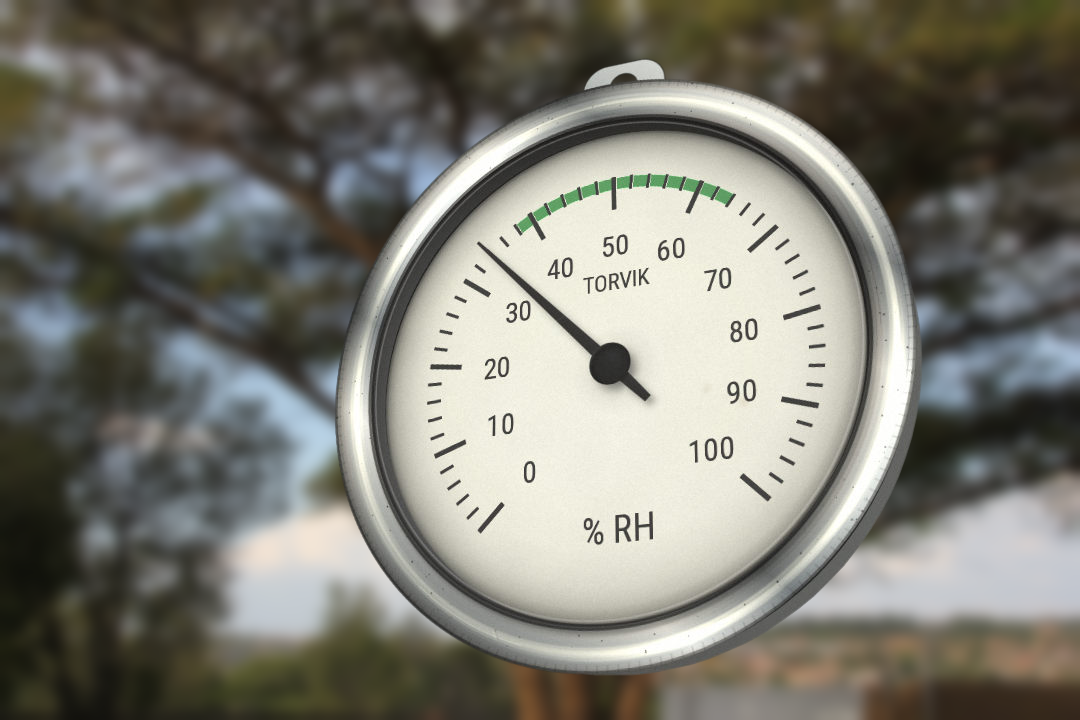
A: 34 %
